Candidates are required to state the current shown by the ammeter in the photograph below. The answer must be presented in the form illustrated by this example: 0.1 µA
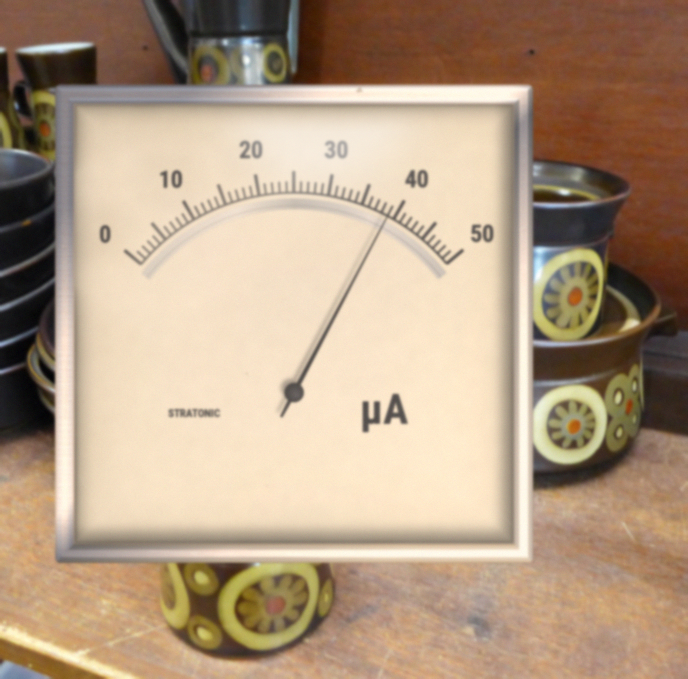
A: 39 µA
